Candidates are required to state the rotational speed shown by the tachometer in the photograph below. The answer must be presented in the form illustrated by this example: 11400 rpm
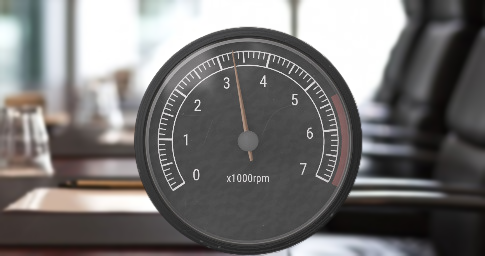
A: 3300 rpm
